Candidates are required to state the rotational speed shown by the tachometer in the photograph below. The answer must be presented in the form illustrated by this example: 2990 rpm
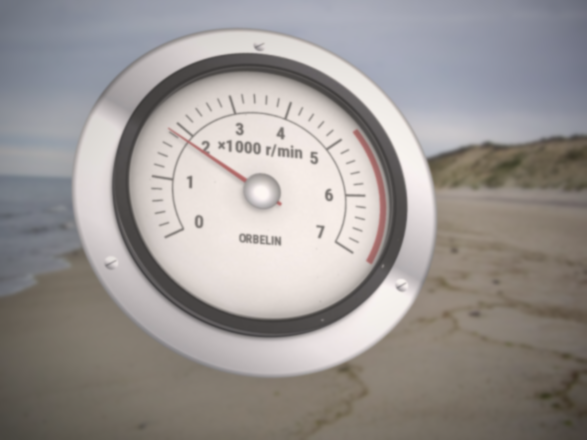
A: 1800 rpm
